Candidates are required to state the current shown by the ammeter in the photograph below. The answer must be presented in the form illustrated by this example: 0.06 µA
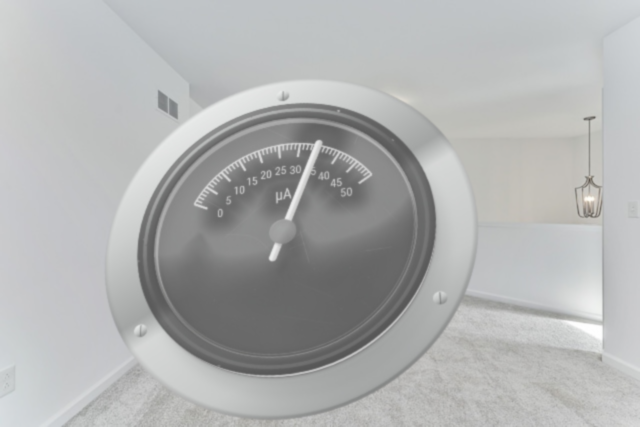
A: 35 µA
